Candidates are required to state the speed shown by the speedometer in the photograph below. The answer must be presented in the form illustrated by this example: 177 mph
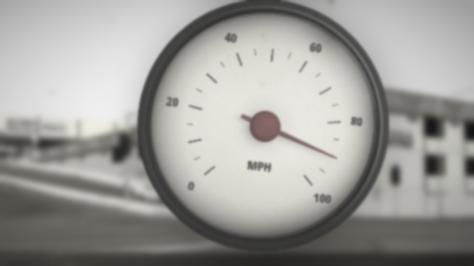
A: 90 mph
